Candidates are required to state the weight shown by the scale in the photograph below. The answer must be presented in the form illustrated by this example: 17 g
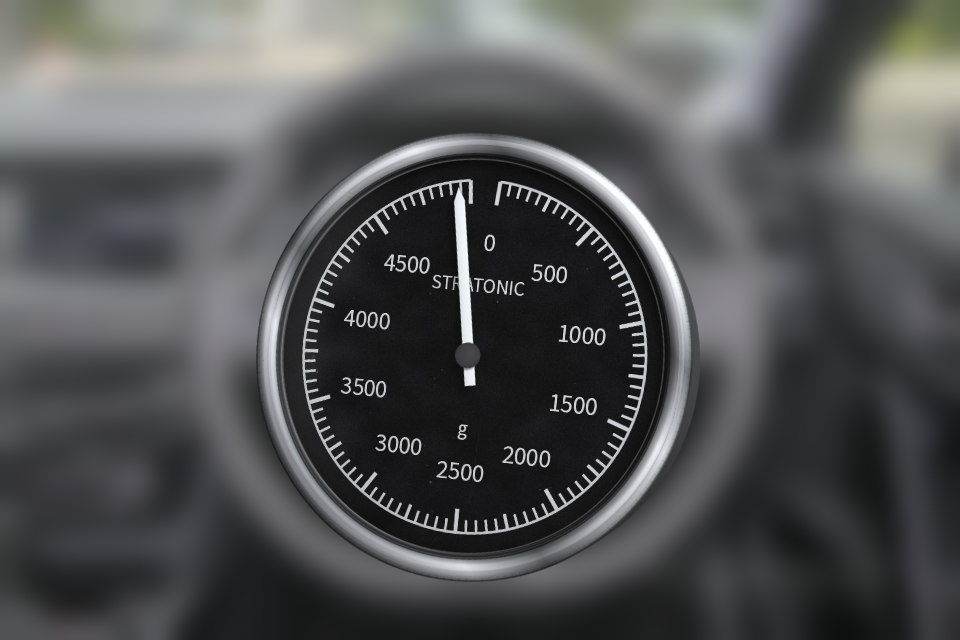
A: 4950 g
